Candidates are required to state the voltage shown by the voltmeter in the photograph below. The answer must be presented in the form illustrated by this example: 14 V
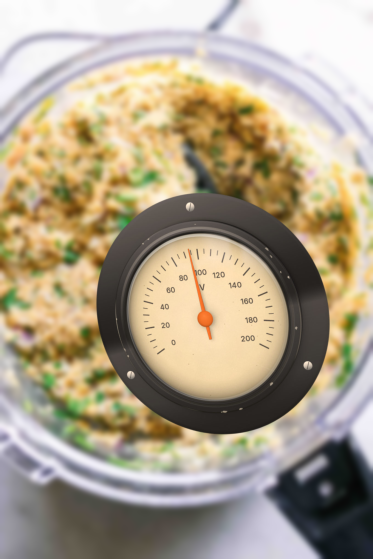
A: 95 V
